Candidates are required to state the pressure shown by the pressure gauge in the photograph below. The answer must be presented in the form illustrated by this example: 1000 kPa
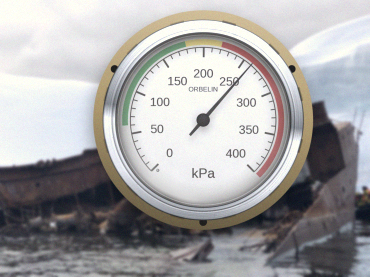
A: 260 kPa
